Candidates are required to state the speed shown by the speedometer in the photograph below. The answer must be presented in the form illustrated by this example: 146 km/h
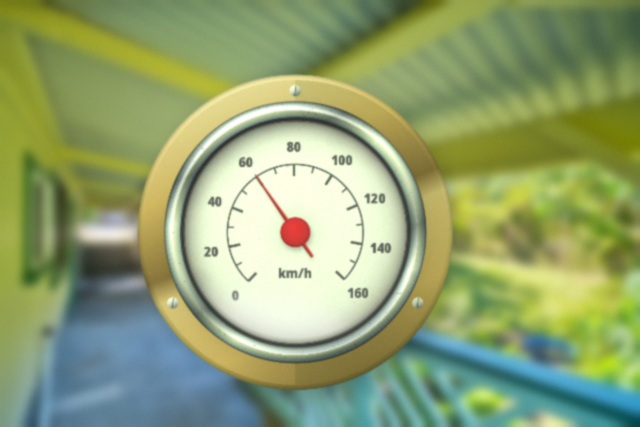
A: 60 km/h
